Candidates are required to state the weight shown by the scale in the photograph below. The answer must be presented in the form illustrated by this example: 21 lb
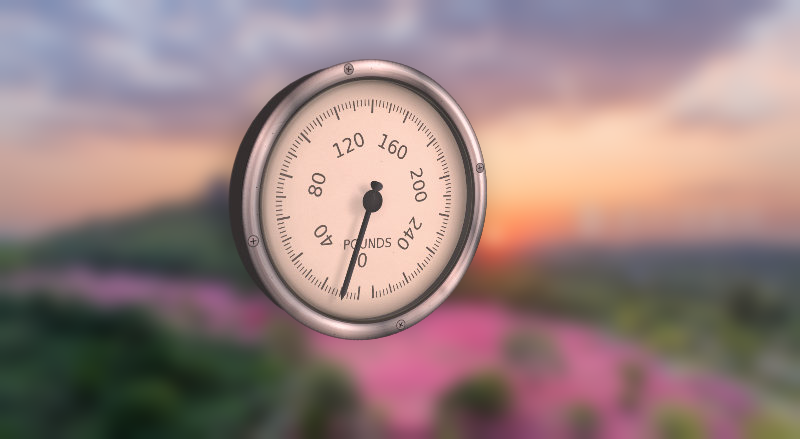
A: 10 lb
